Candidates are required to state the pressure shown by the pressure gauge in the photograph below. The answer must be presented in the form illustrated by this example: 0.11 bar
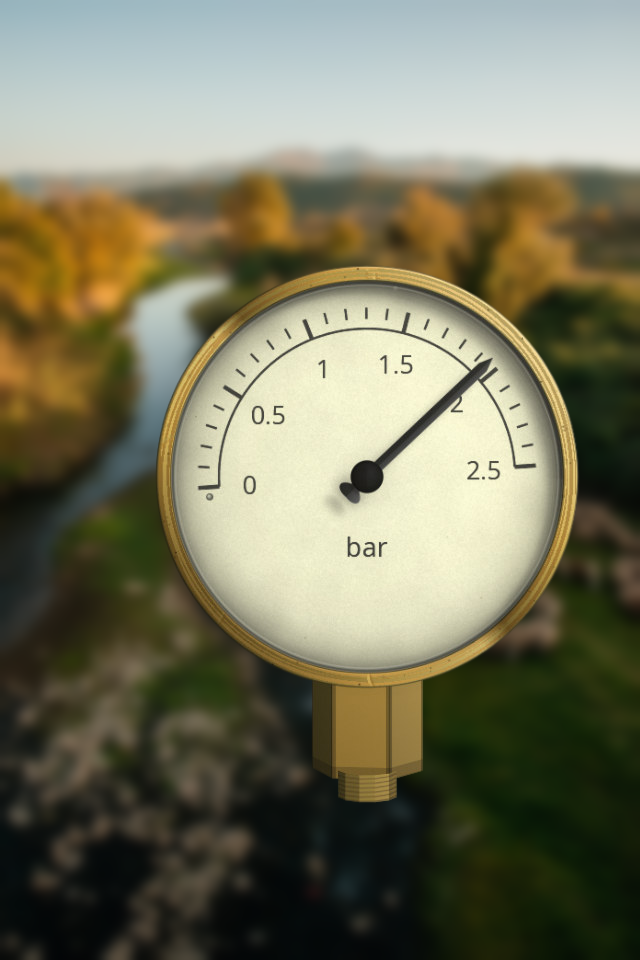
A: 1.95 bar
